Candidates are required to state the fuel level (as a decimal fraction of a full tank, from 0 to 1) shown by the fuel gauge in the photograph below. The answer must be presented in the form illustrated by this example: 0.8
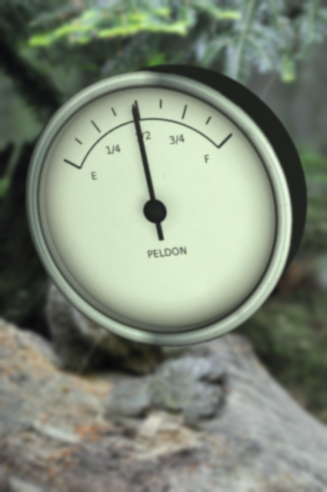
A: 0.5
